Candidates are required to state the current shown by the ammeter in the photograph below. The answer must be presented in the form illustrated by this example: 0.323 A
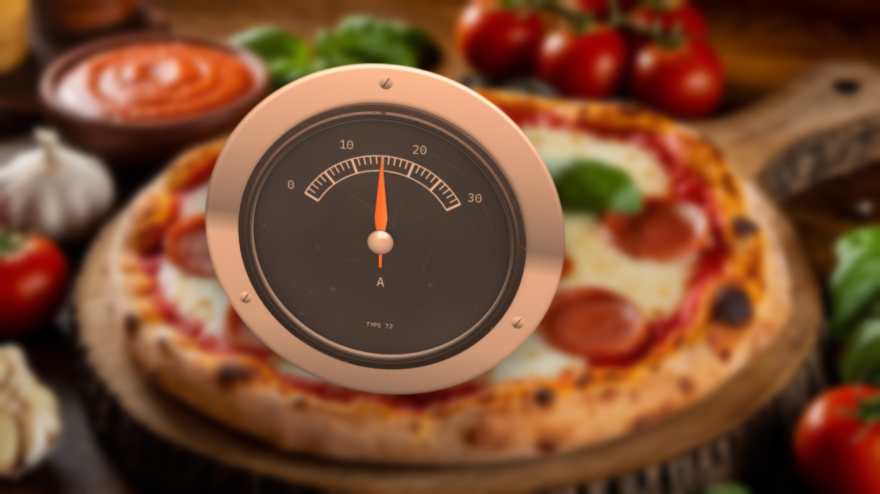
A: 15 A
